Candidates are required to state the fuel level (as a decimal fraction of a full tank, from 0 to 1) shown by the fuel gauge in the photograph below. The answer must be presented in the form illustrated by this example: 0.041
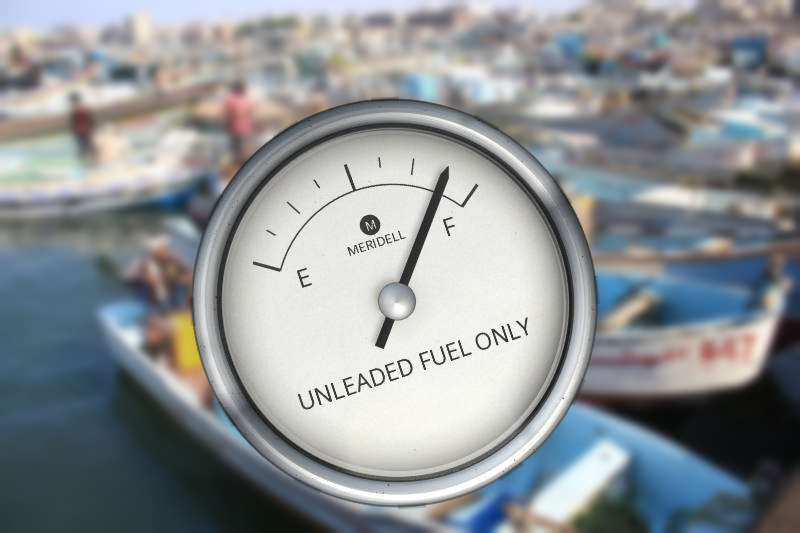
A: 0.875
